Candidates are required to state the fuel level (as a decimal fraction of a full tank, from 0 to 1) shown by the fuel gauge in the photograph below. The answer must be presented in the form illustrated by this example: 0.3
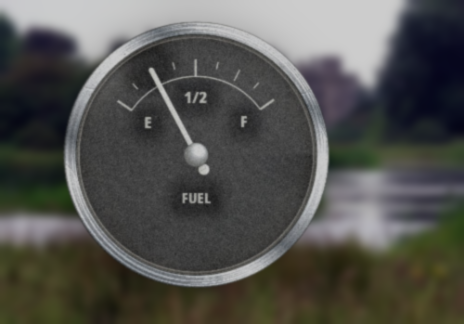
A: 0.25
